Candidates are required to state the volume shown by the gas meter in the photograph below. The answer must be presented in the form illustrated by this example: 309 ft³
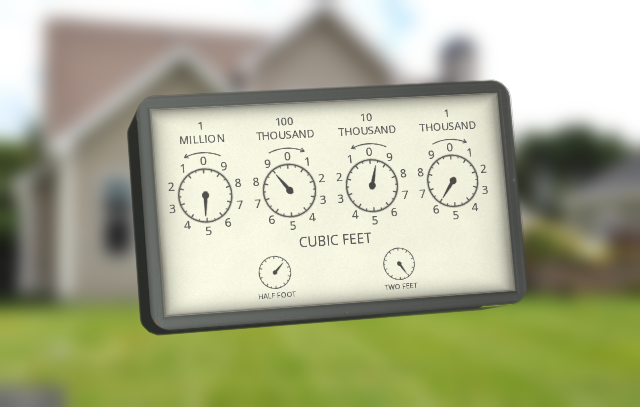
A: 489600 ft³
